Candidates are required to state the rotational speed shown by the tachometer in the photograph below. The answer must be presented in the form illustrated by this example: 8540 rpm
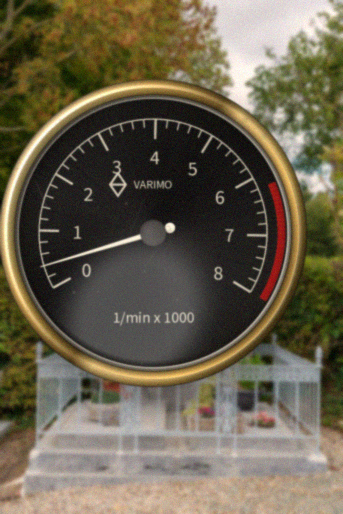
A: 400 rpm
